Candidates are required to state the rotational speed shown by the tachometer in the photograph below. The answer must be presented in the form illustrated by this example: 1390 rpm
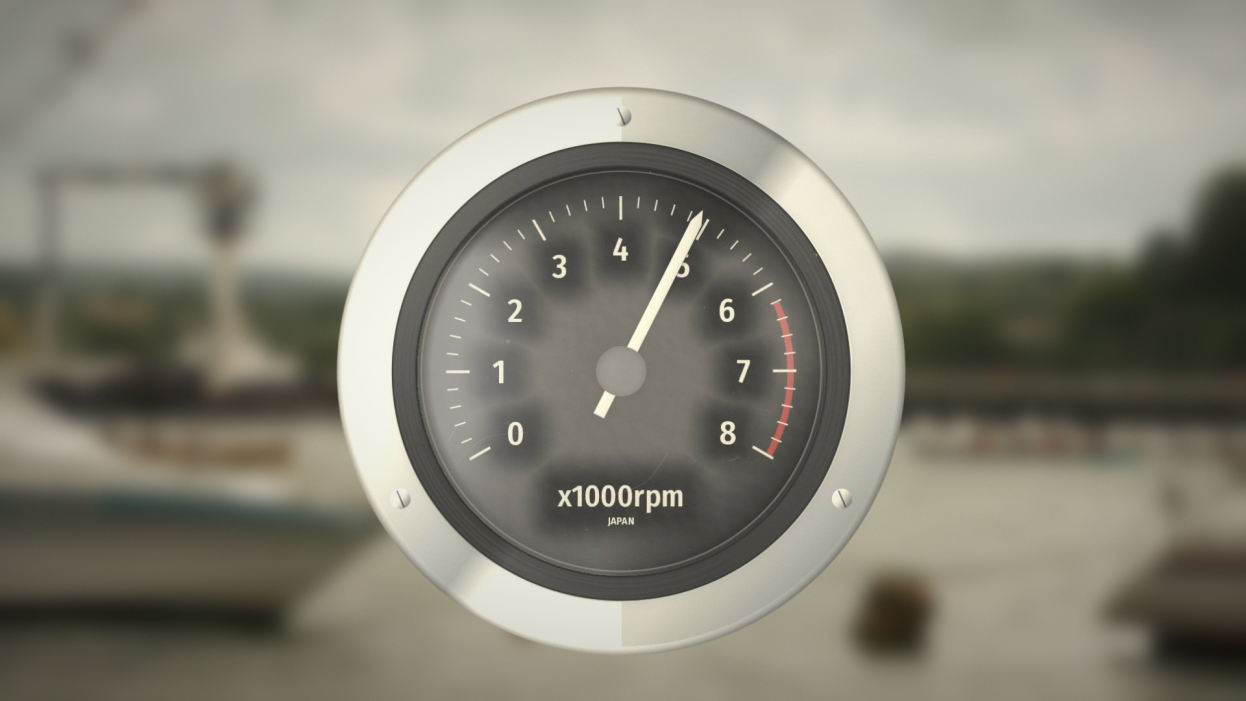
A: 4900 rpm
